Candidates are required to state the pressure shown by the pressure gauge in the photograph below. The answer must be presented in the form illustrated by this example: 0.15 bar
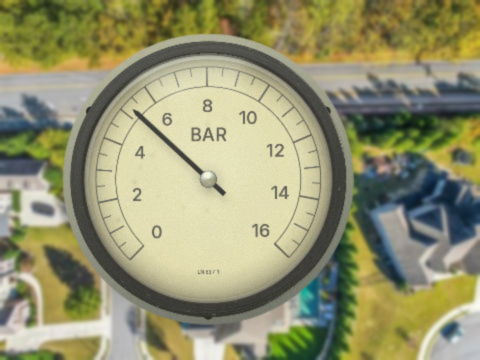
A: 5.25 bar
